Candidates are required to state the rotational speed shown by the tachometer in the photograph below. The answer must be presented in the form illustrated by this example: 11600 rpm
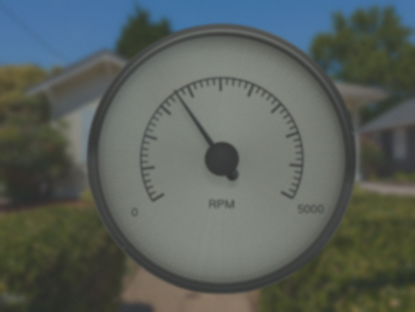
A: 1800 rpm
